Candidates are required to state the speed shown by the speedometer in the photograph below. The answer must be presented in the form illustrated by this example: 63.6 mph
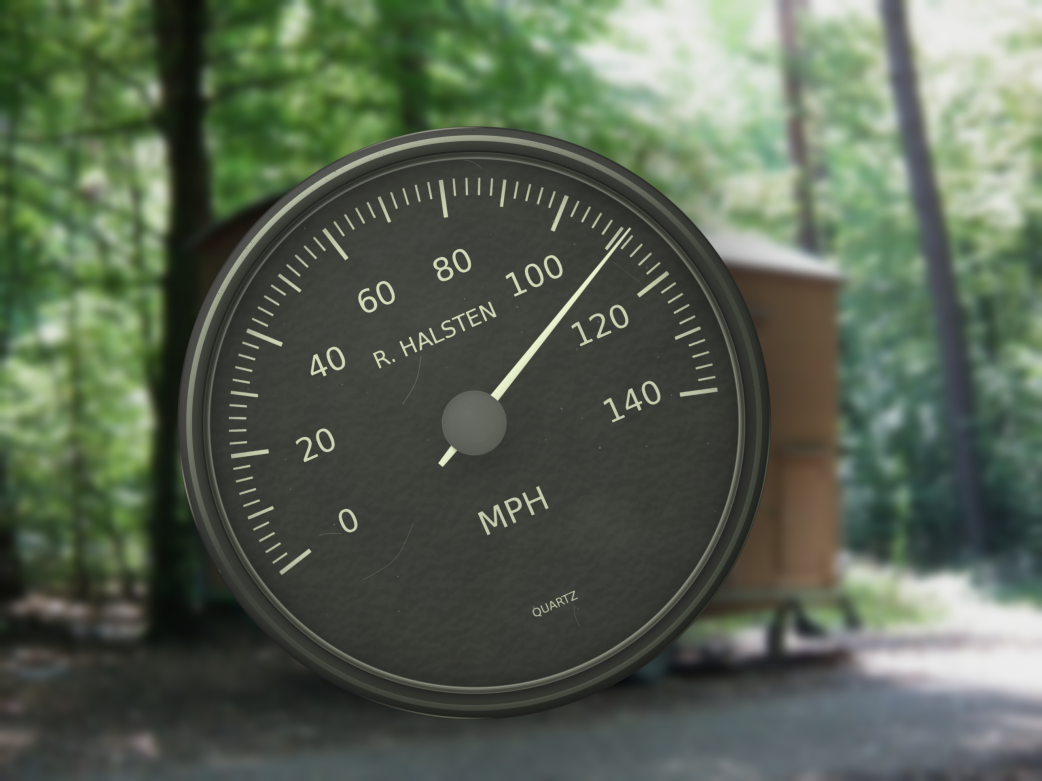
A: 111 mph
